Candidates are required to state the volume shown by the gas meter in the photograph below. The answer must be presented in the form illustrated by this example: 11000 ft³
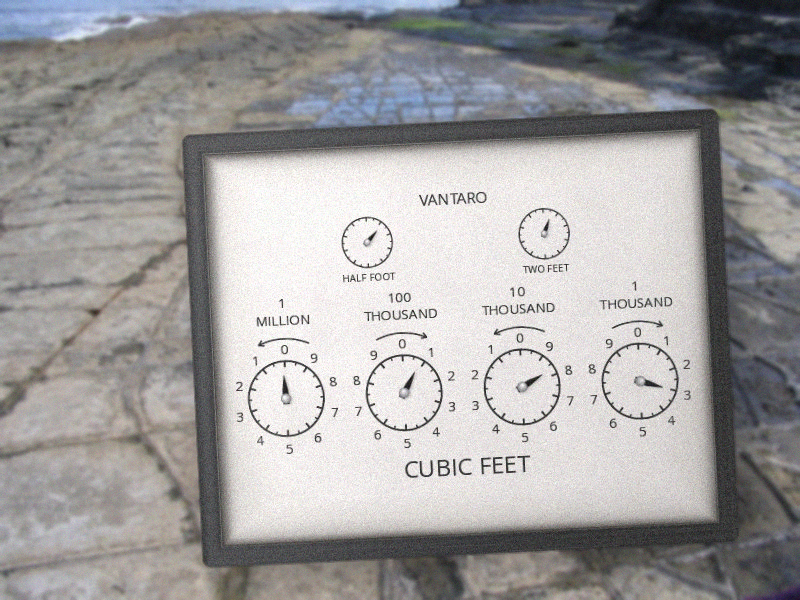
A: 8300 ft³
